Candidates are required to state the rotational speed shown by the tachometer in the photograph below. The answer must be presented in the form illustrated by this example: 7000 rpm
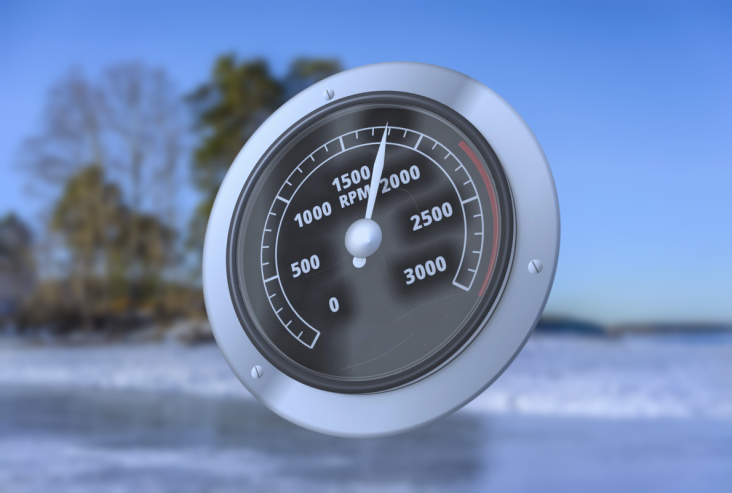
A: 1800 rpm
